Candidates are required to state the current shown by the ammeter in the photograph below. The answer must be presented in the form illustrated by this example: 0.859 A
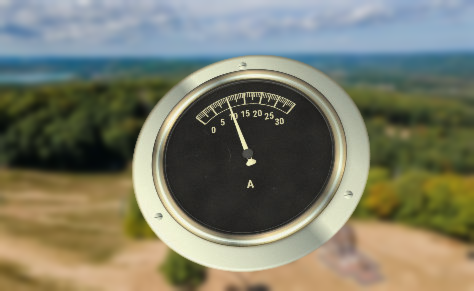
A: 10 A
